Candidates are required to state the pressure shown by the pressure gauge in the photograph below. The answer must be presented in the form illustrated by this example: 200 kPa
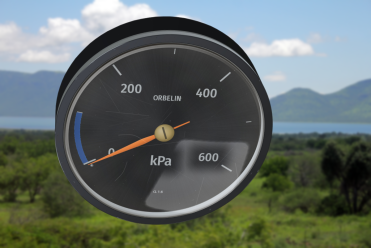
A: 0 kPa
